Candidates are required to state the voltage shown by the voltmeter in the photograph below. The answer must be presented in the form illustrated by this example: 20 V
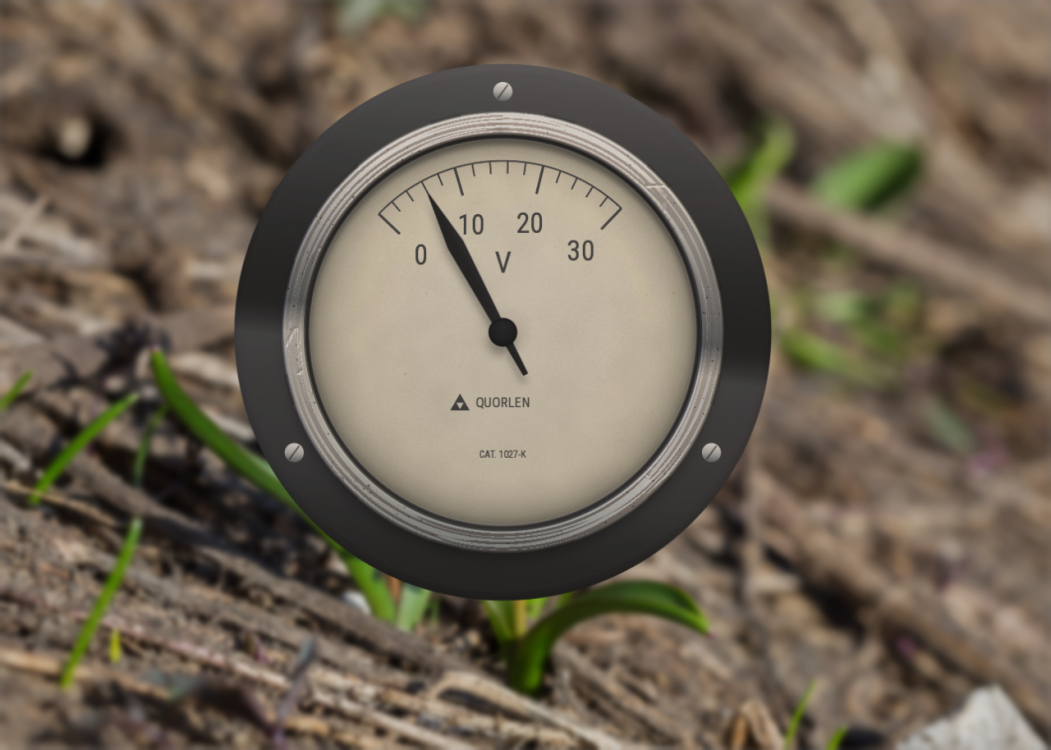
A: 6 V
